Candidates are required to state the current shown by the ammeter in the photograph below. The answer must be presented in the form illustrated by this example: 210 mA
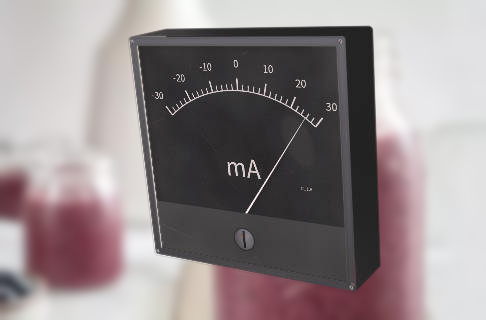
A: 26 mA
